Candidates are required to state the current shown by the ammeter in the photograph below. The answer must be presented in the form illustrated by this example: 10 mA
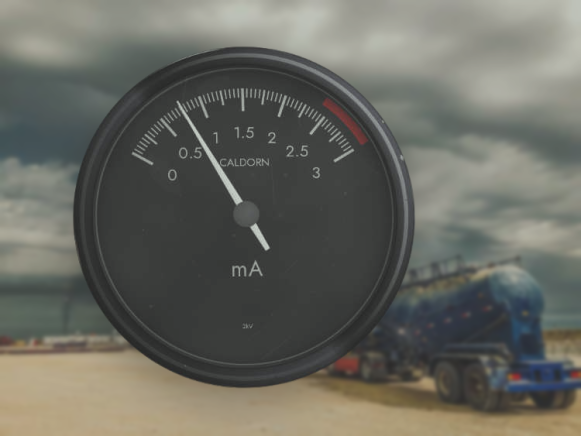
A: 0.75 mA
